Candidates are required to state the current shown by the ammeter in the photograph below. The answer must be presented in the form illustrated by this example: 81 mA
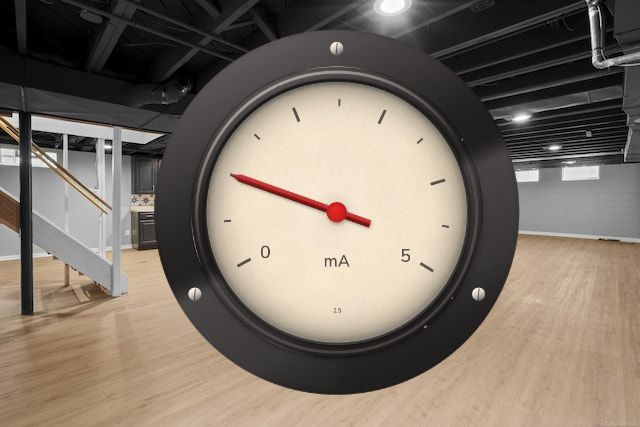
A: 1 mA
